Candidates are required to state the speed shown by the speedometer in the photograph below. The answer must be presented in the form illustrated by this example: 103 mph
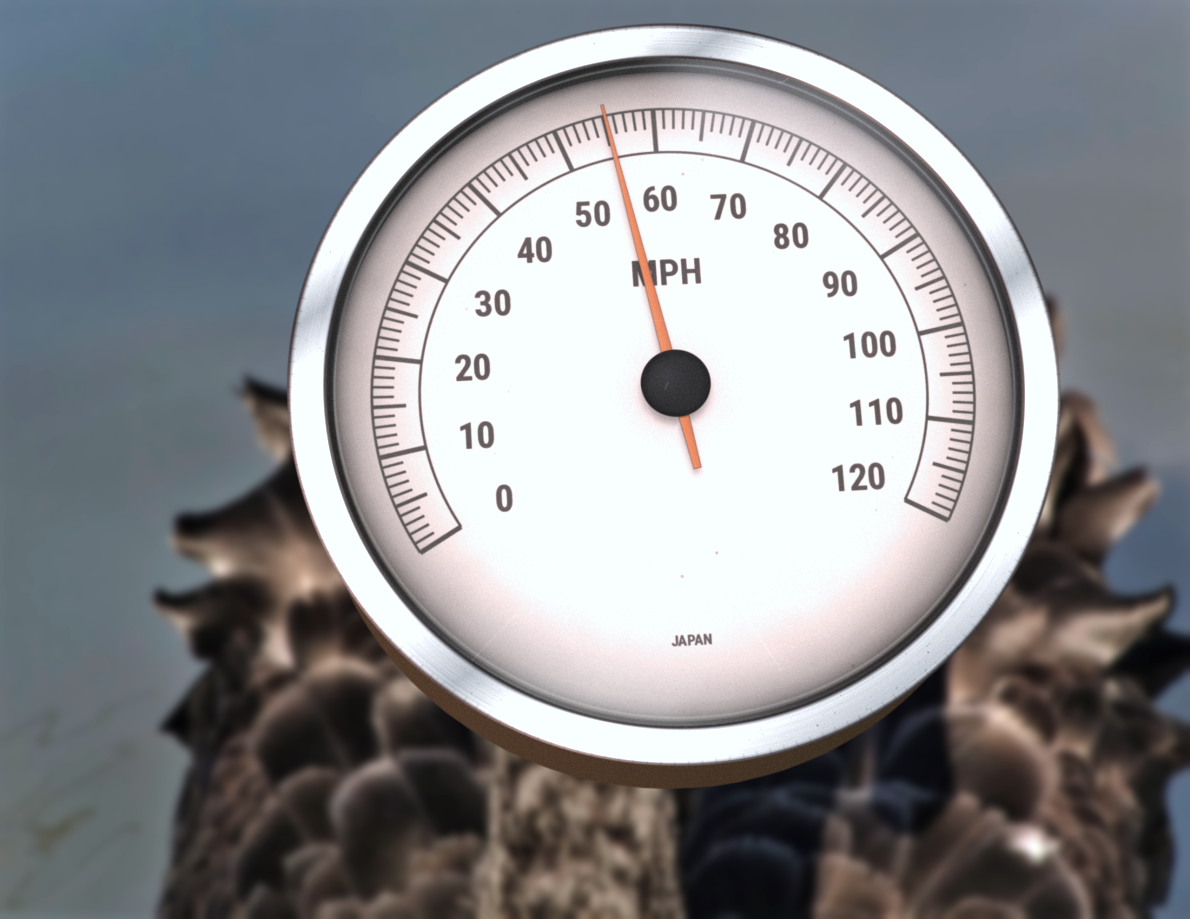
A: 55 mph
